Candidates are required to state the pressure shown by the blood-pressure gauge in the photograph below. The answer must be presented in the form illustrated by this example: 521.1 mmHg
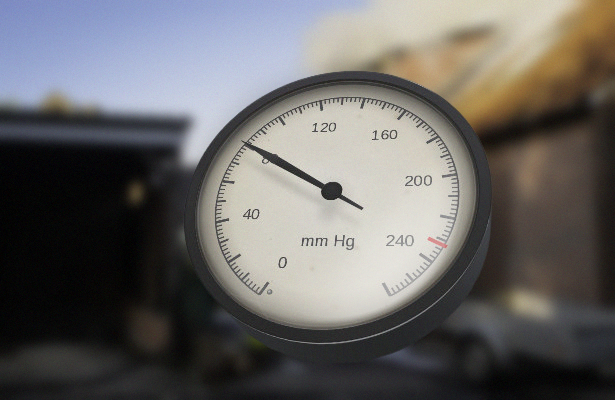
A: 80 mmHg
